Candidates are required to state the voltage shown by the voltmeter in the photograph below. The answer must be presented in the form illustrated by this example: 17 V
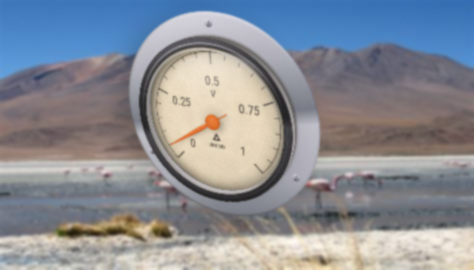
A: 0.05 V
